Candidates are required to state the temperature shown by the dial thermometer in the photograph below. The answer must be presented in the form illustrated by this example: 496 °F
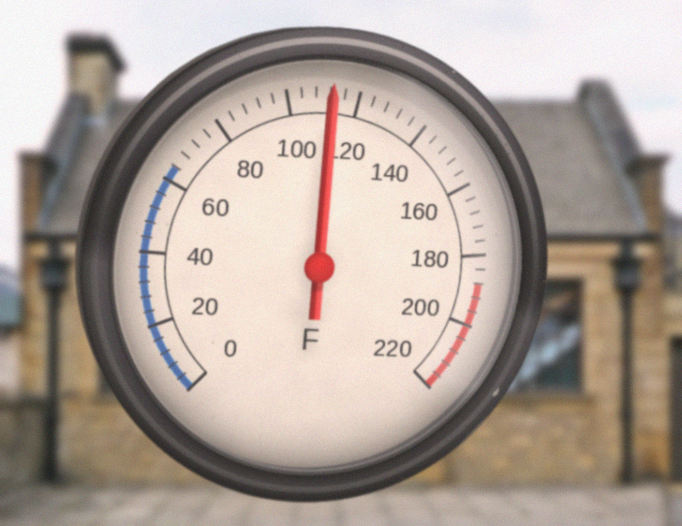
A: 112 °F
